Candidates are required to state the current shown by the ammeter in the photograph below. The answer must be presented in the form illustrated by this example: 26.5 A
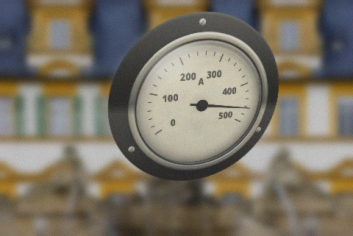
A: 460 A
